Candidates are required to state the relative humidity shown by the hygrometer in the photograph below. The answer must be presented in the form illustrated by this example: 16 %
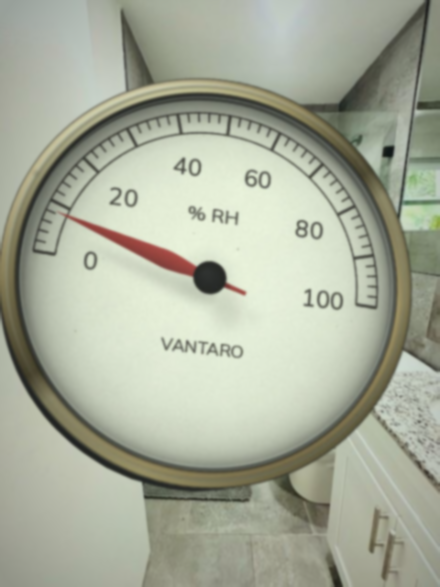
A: 8 %
